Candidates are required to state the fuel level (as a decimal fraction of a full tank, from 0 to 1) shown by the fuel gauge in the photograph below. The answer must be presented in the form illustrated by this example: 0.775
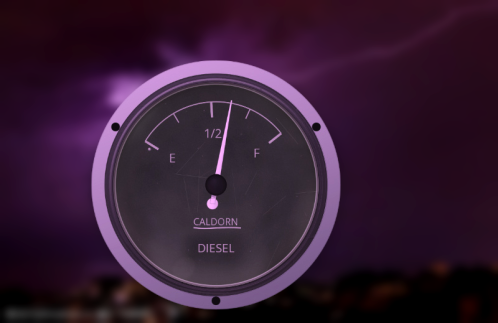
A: 0.625
